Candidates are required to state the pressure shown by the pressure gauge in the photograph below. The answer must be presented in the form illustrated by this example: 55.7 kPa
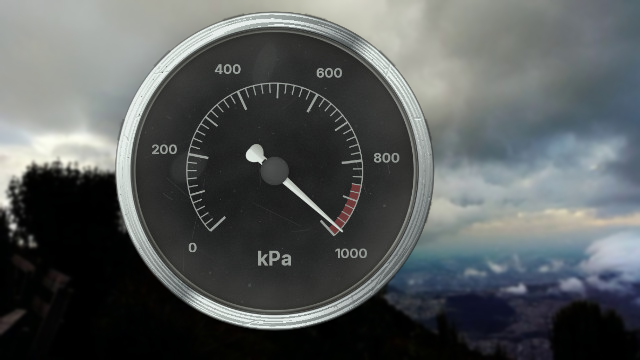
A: 980 kPa
